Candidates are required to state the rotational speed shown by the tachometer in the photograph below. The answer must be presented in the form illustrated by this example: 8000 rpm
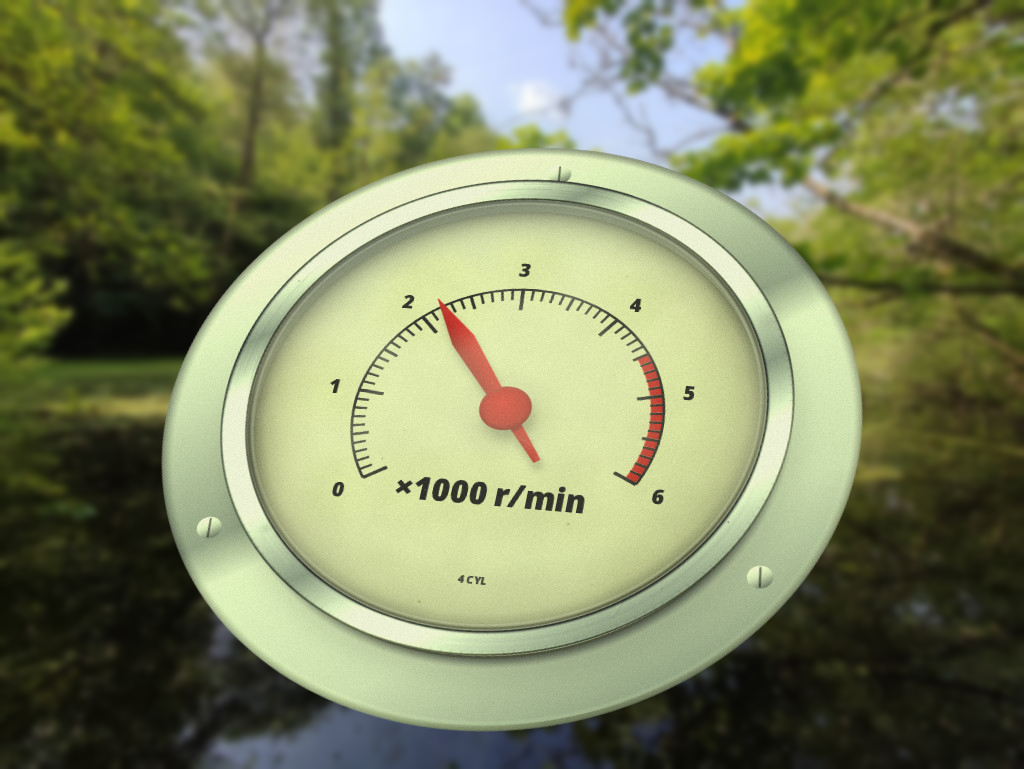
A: 2200 rpm
